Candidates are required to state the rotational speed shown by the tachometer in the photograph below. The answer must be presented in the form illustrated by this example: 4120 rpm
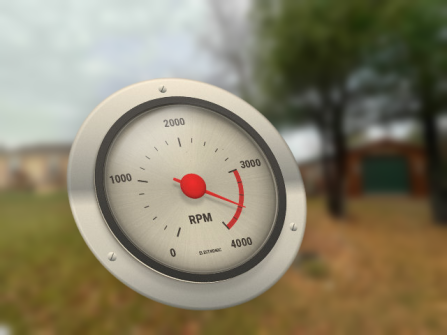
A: 3600 rpm
